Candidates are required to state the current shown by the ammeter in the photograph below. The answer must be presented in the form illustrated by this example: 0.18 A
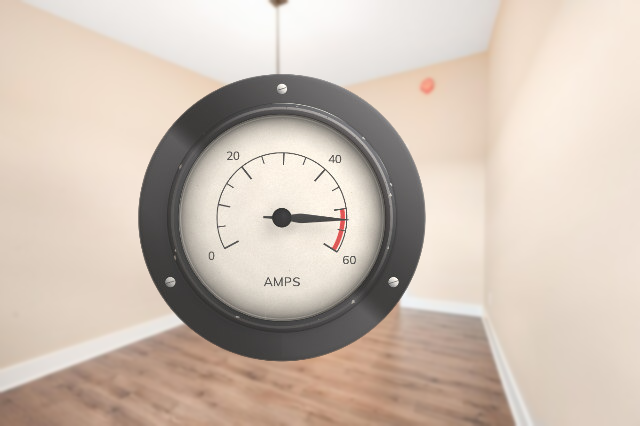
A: 52.5 A
